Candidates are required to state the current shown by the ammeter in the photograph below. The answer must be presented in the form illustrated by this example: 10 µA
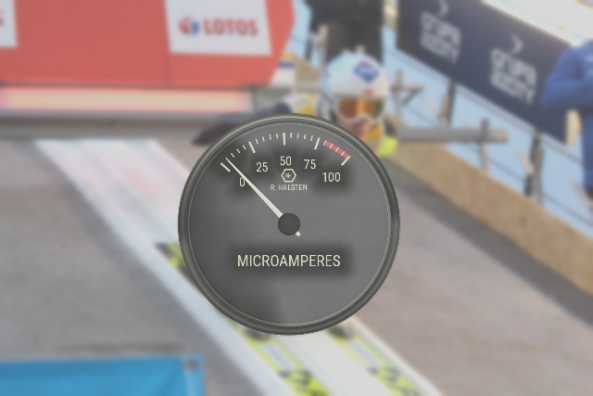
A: 5 µA
